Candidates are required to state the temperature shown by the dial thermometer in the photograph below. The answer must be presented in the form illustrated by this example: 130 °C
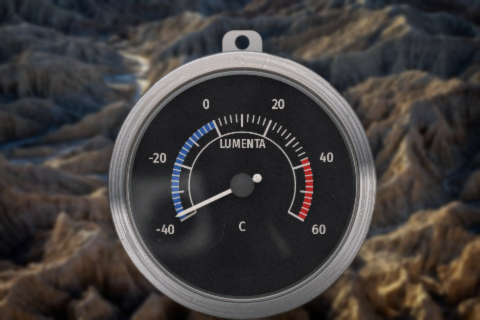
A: -38 °C
